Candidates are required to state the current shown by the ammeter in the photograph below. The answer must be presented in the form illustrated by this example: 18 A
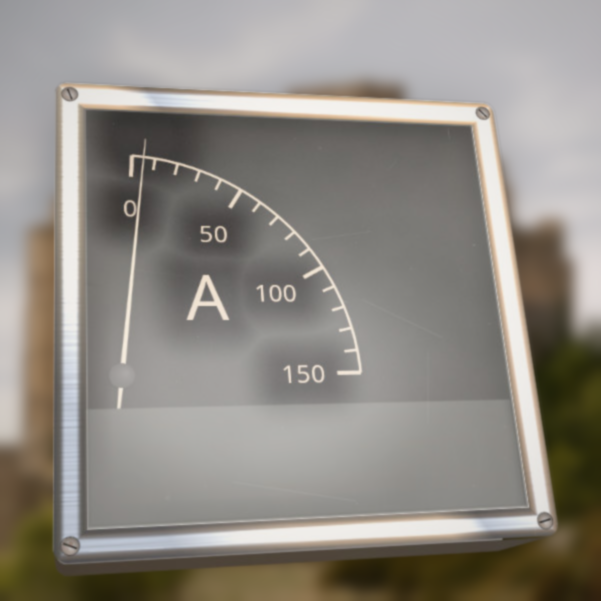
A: 5 A
